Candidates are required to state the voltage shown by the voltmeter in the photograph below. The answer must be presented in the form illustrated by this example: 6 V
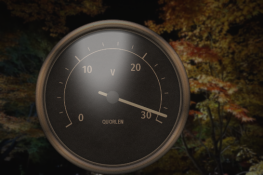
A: 29 V
